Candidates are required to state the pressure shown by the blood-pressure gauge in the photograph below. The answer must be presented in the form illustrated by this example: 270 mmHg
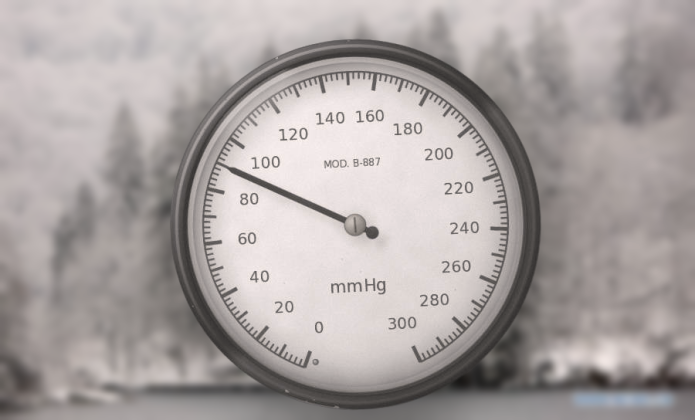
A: 90 mmHg
